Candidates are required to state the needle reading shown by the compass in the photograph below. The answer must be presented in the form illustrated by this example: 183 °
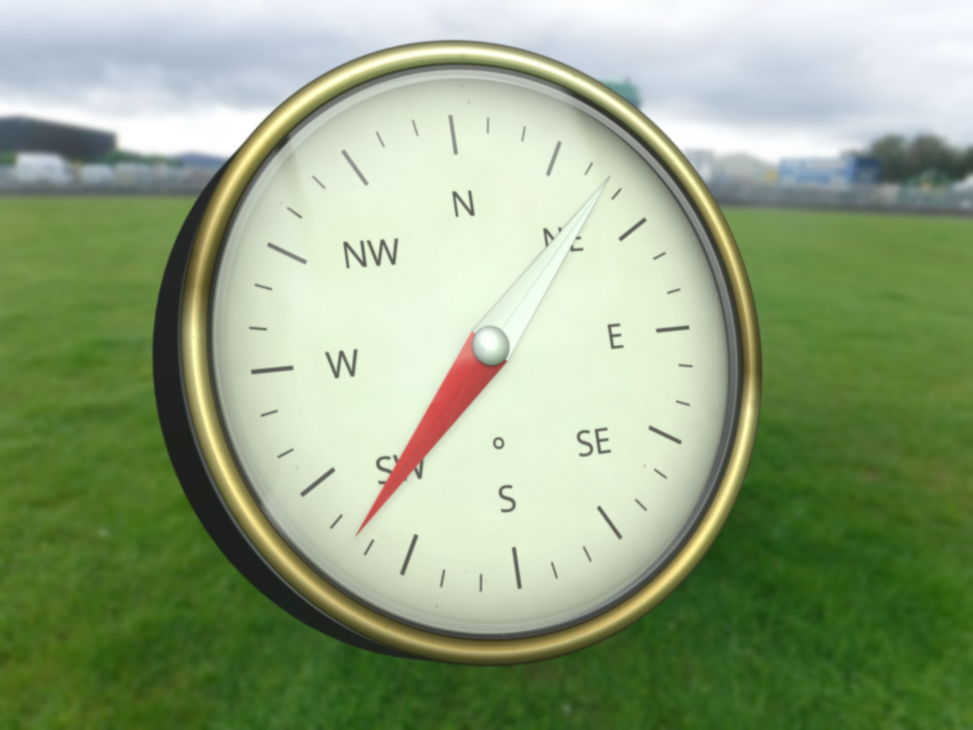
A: 225 °
